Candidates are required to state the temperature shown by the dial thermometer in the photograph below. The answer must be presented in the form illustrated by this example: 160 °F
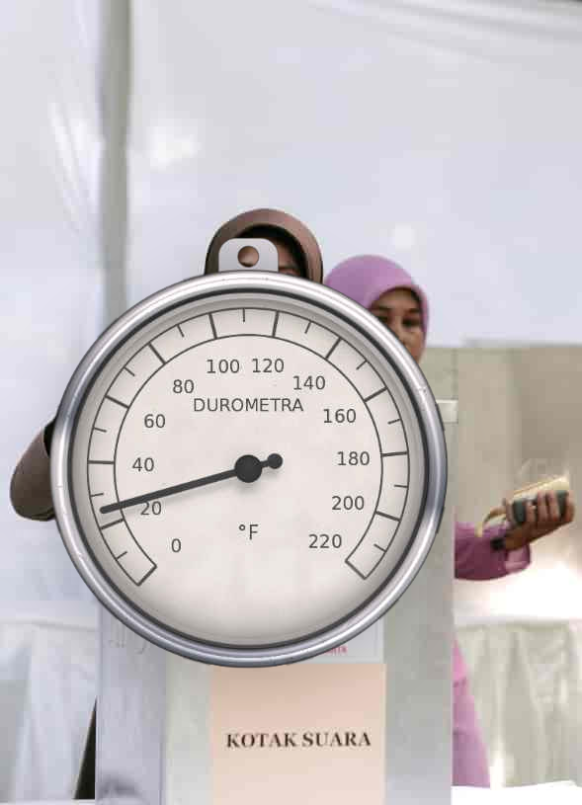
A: 25 °F
